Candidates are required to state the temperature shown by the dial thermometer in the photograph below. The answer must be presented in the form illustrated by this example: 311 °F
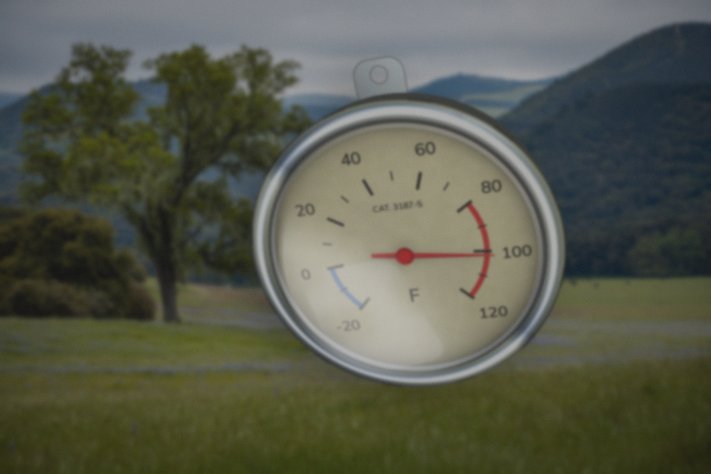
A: 100 °F
